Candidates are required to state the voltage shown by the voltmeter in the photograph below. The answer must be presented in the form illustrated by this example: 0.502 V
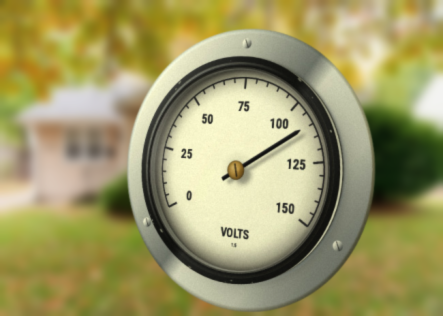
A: 110 V
